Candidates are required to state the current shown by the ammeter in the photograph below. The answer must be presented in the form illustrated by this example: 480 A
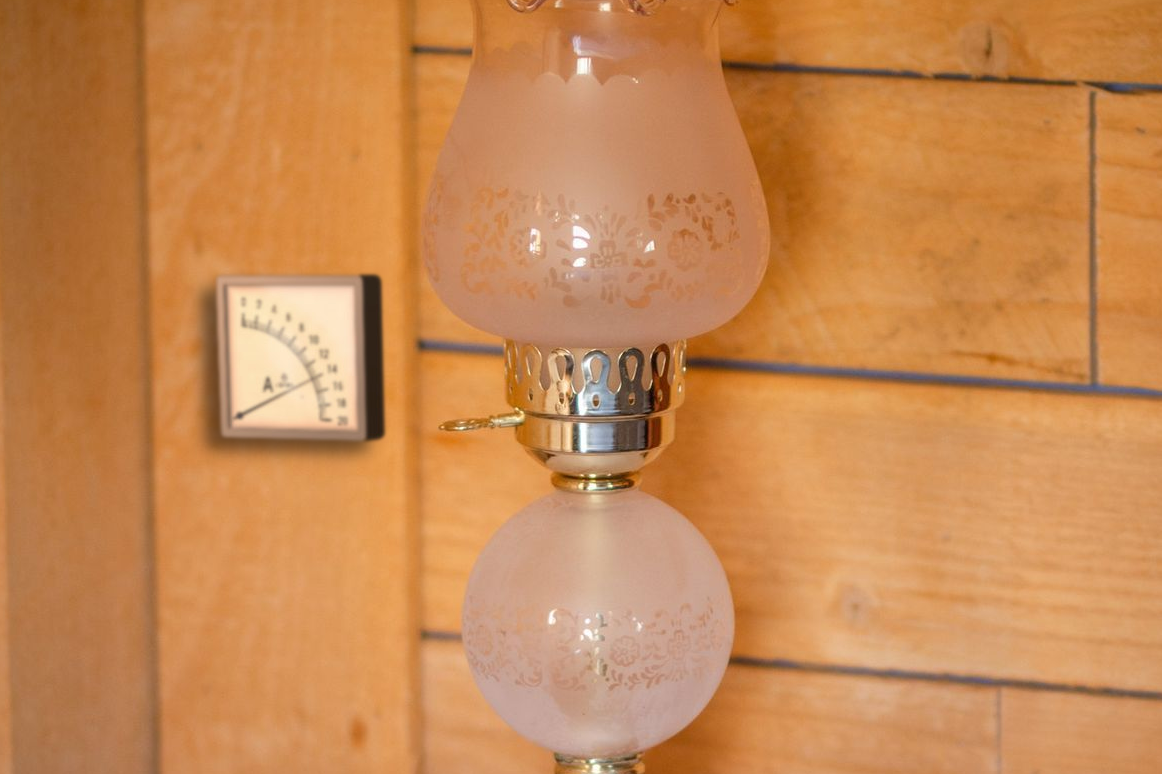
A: 14 A
